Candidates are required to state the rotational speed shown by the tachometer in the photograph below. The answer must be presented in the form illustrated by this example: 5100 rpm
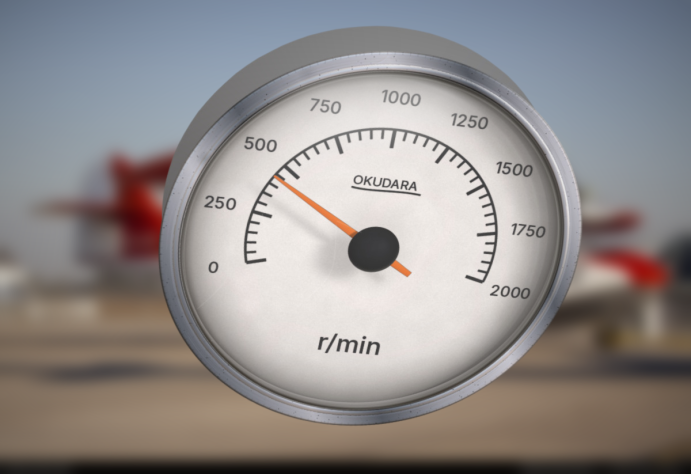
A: 450 rpm
